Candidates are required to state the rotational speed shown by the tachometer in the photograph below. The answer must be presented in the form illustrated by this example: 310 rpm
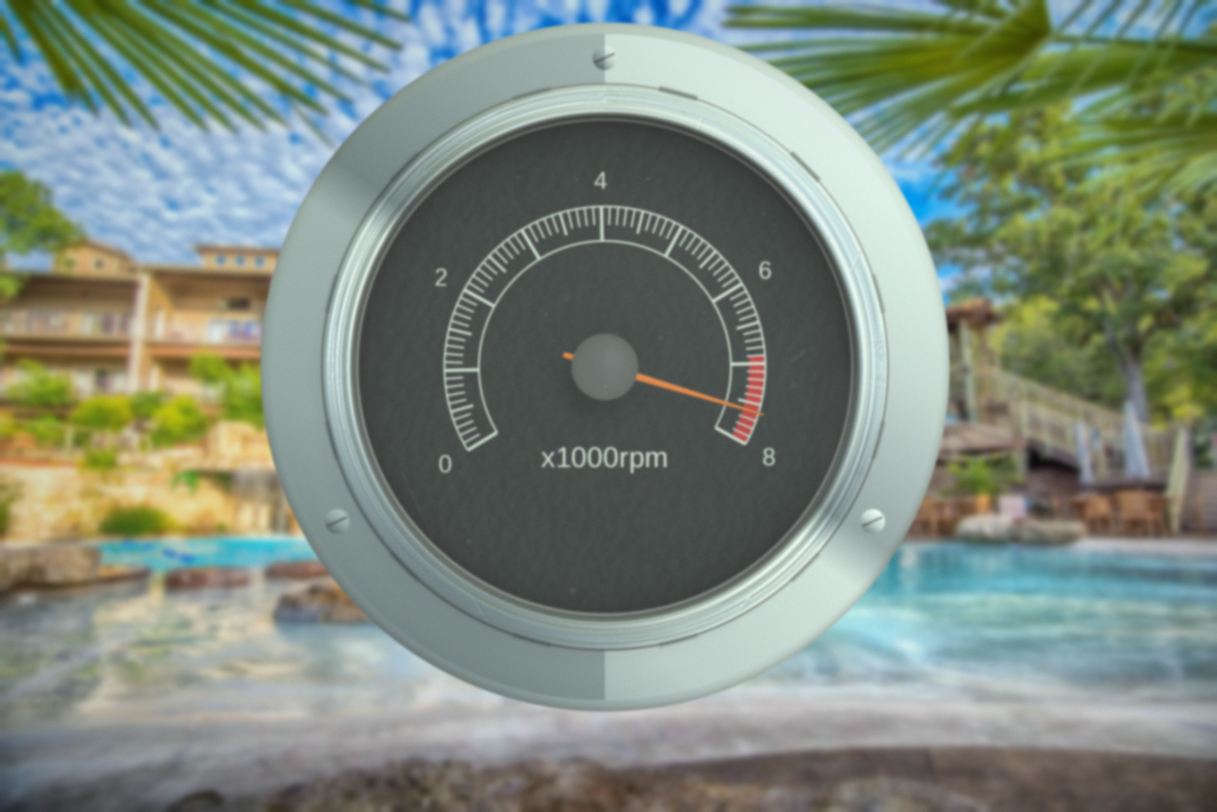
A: 7600 rpm
